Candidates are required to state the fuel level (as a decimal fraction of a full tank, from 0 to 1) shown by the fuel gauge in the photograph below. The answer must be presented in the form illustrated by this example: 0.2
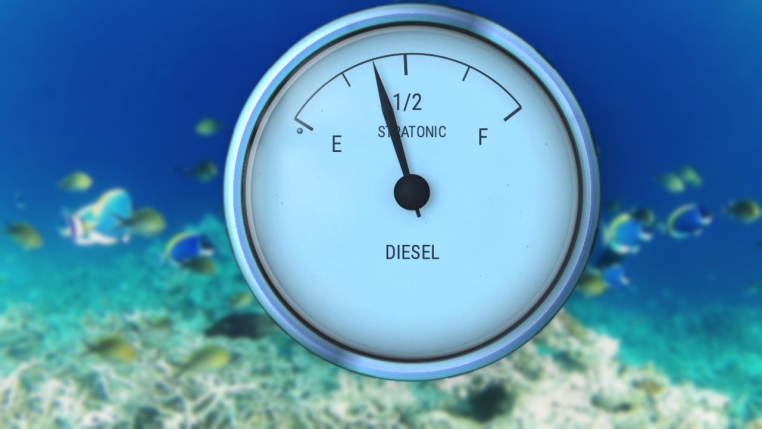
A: 0.375
